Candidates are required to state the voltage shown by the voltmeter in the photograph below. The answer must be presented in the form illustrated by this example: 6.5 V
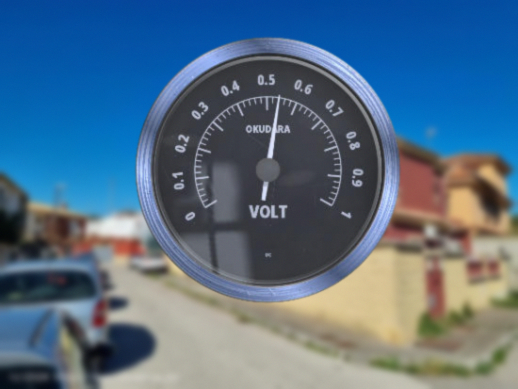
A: 0.54 V
